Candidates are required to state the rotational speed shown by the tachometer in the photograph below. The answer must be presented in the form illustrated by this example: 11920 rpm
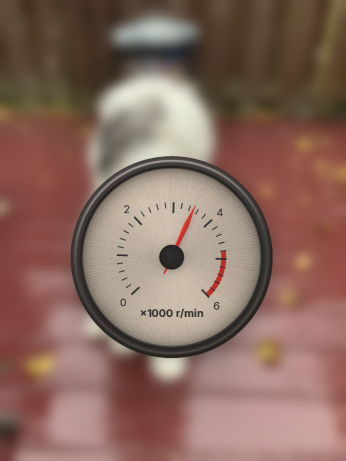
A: 3500 rpm
